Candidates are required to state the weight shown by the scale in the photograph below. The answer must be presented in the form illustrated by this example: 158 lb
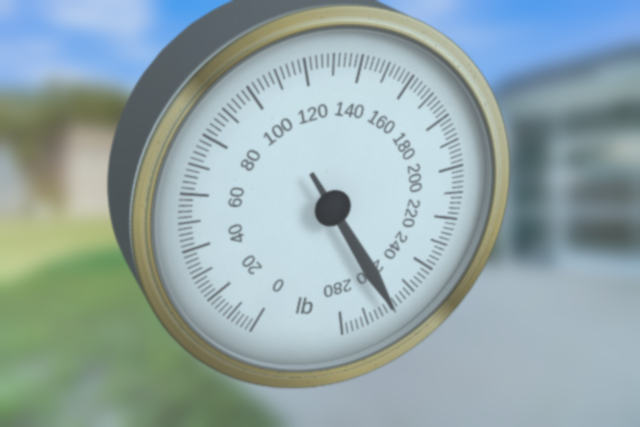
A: 260 lb
